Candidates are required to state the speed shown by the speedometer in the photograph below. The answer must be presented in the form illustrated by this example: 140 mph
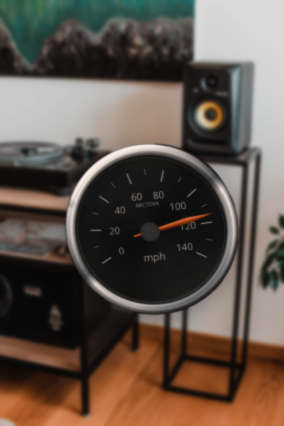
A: 115 mph
